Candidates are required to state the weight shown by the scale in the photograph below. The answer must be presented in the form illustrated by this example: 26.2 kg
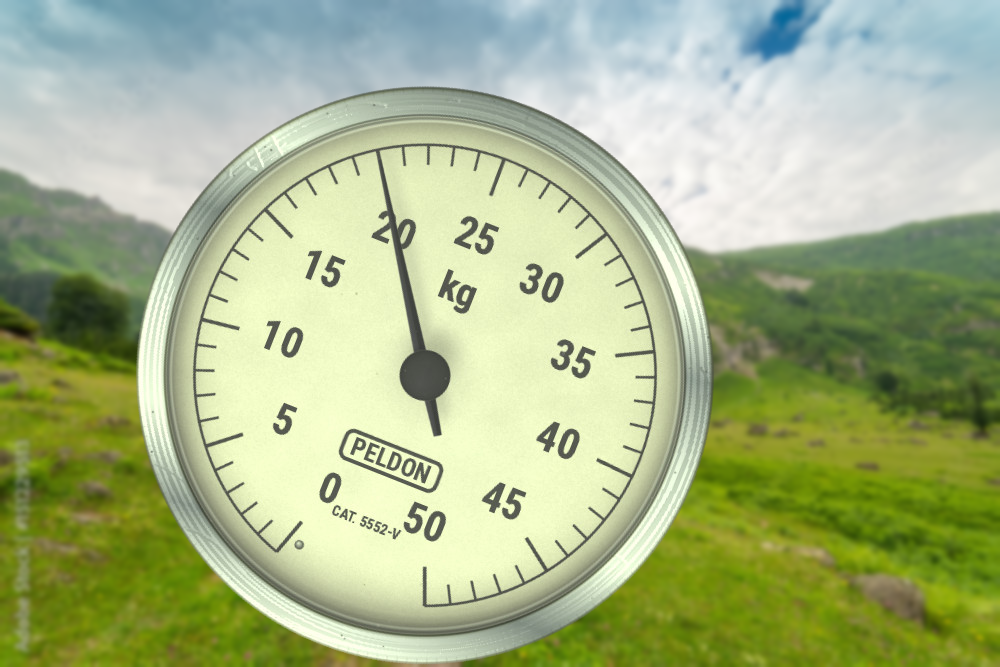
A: 20 kg
